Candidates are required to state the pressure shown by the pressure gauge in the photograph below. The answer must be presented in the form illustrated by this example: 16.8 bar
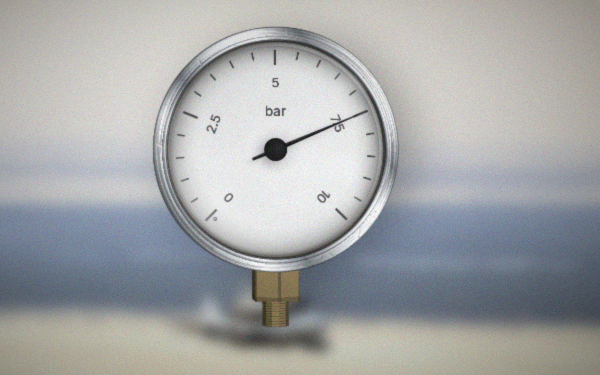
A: 7.5 bar
